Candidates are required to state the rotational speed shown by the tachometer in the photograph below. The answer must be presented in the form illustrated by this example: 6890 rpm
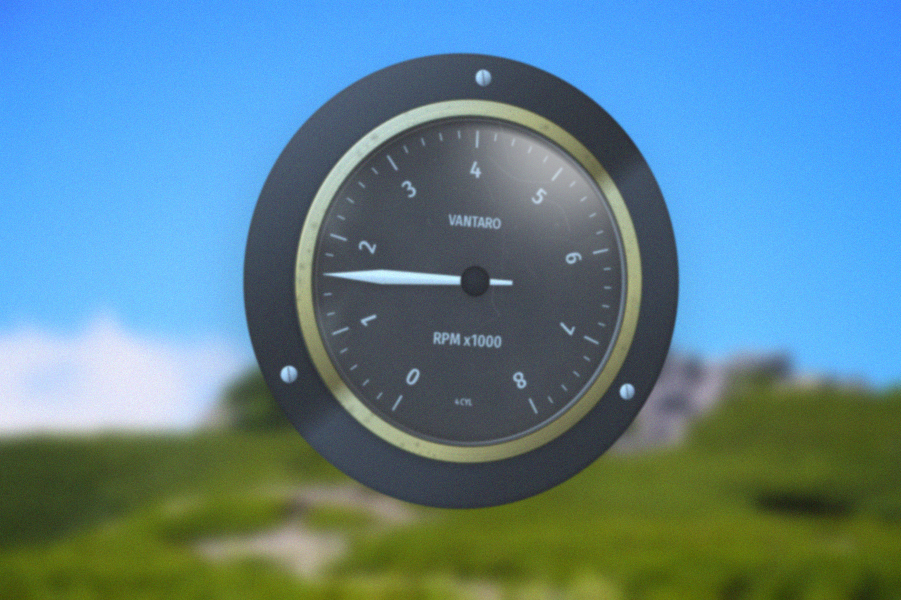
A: 1600 rpm
